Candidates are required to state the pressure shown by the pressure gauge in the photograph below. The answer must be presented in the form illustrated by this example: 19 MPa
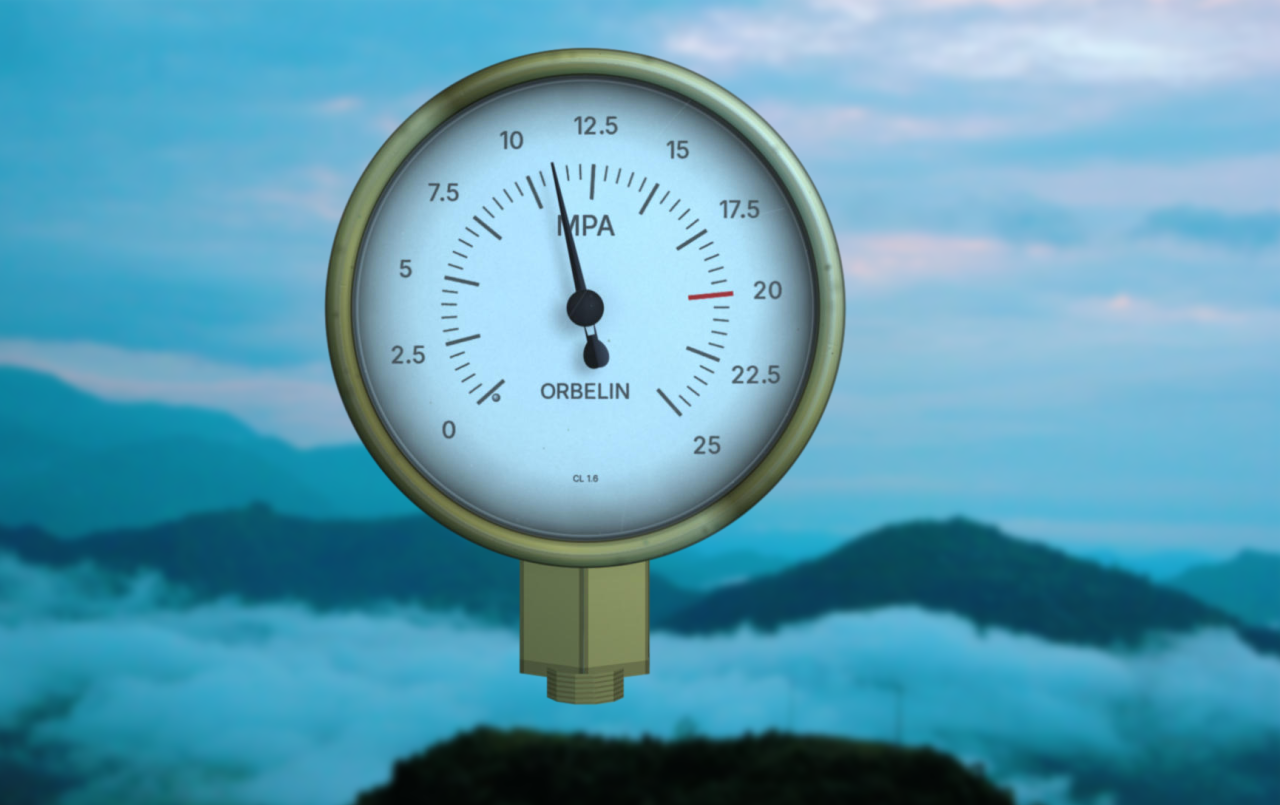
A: 11 MPa
